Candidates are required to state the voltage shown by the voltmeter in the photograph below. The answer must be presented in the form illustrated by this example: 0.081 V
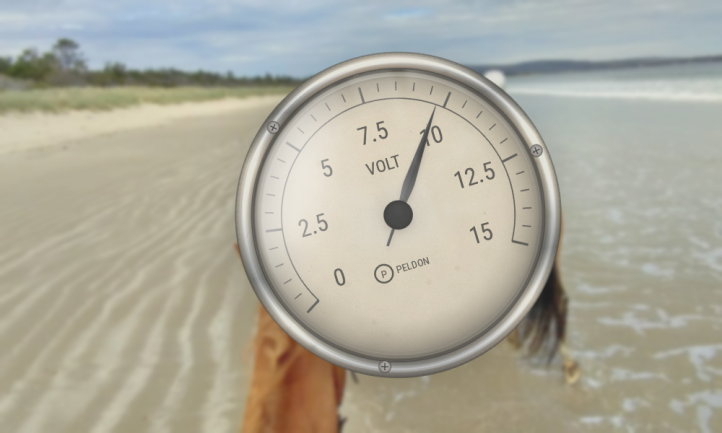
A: 9.75 V
